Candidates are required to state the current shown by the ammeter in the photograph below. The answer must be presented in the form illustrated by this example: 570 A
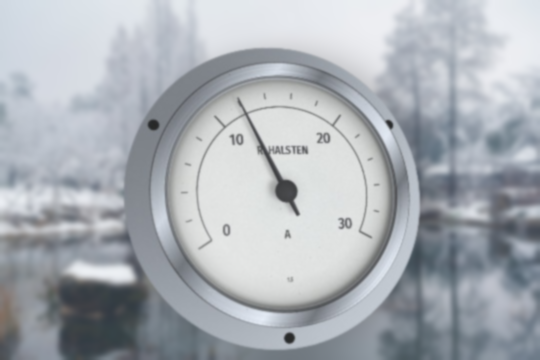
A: 12 A
